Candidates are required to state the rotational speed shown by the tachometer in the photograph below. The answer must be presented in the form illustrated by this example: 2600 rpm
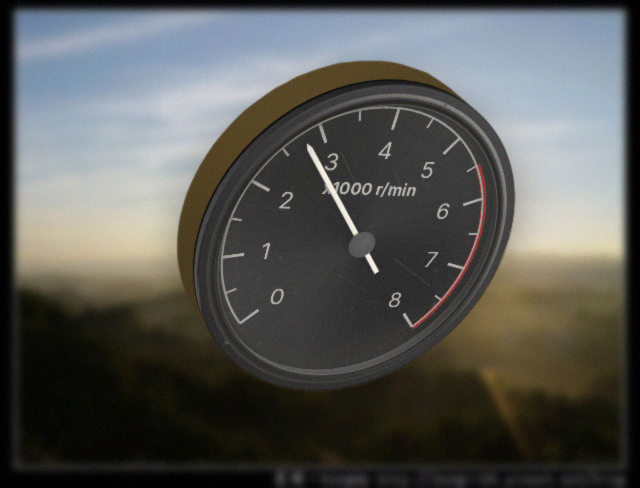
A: 2750 rpm
